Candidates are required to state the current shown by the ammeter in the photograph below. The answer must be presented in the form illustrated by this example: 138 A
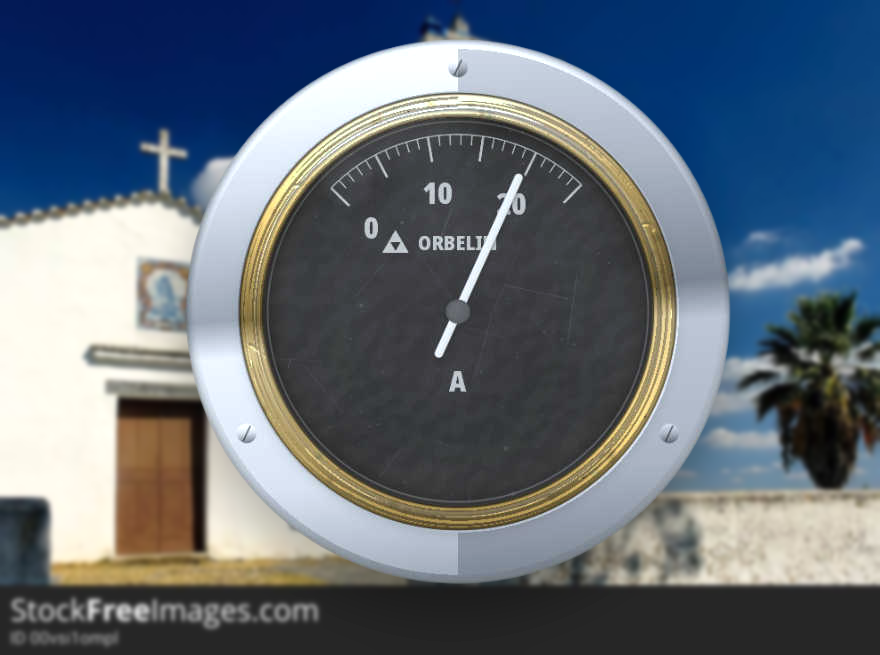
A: 19.5 A
